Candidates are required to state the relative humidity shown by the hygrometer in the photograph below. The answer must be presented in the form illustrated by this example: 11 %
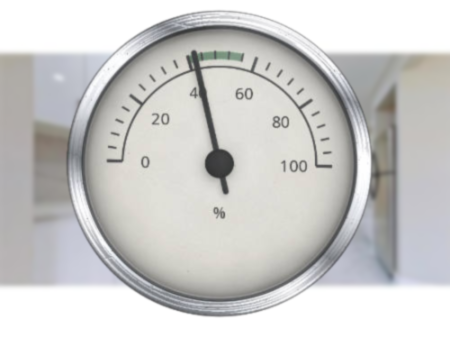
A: 42 %
